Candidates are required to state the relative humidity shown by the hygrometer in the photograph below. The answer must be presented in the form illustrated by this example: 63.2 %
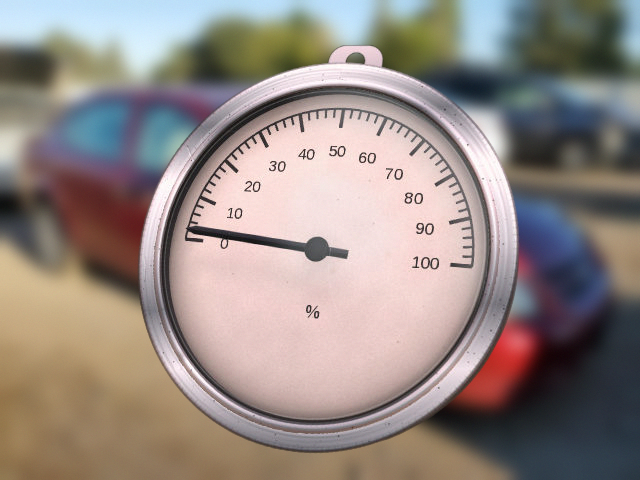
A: 2 %
